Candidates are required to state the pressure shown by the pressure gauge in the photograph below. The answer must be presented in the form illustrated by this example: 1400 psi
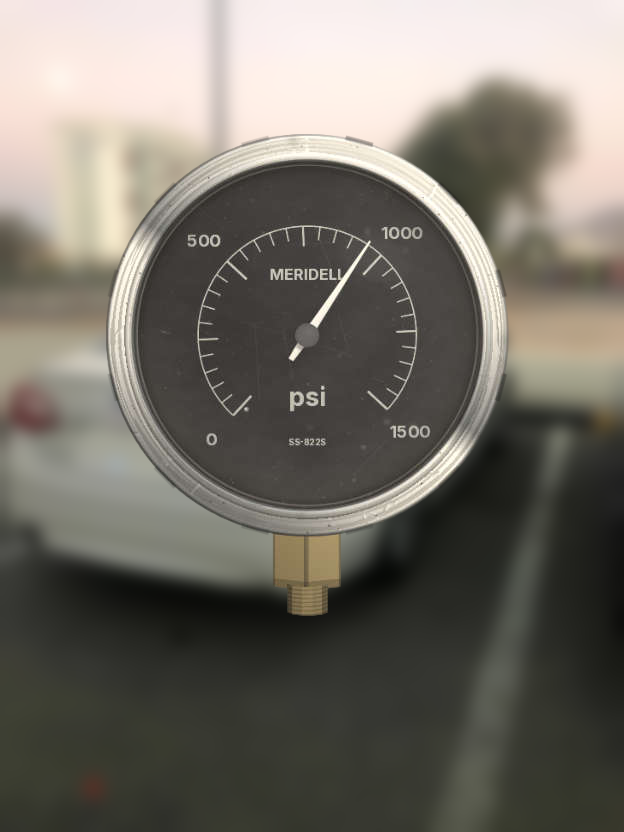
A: 950 psi
